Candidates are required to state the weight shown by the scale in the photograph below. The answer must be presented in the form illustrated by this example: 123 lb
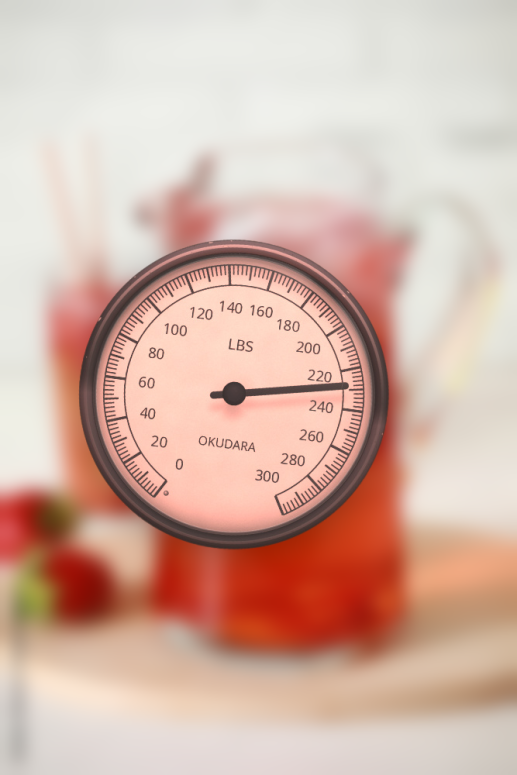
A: 228 lb
